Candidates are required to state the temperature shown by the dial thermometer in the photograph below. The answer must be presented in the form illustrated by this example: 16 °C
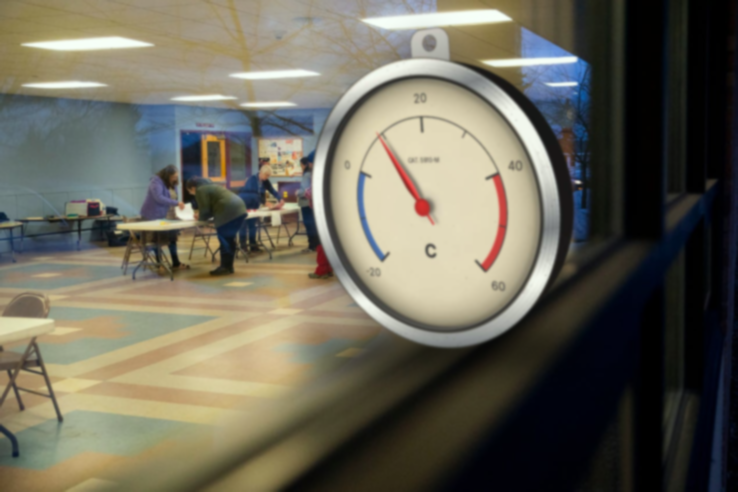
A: 10 °C
